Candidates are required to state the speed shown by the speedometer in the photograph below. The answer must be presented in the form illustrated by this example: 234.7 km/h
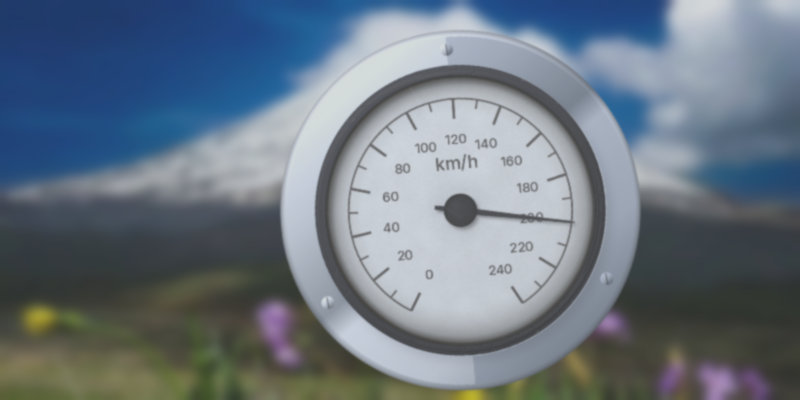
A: 200 km/h
